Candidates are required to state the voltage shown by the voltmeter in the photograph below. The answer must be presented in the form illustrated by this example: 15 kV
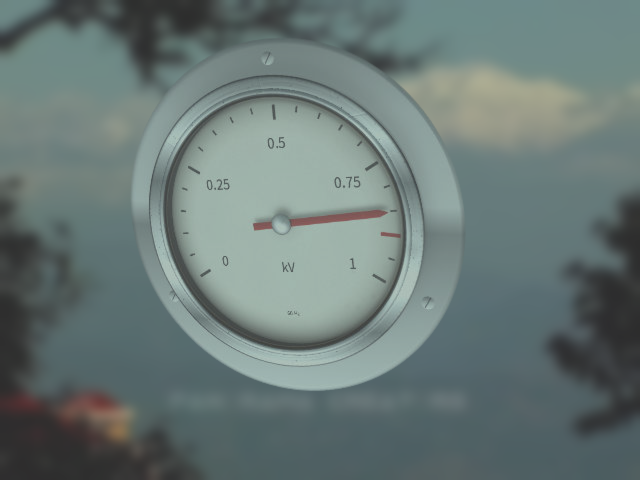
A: 0.85 kV
